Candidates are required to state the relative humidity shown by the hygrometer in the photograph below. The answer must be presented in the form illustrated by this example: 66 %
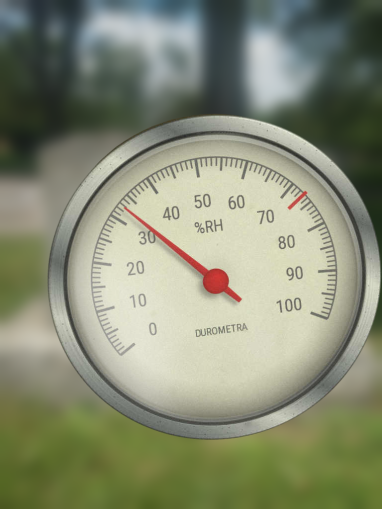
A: 33 %
